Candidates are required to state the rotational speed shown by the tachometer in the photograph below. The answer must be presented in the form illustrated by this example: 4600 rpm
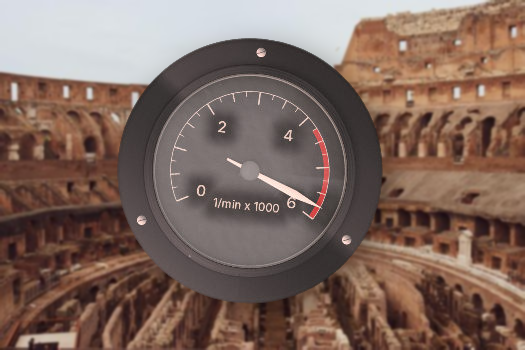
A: 5750 rpm
